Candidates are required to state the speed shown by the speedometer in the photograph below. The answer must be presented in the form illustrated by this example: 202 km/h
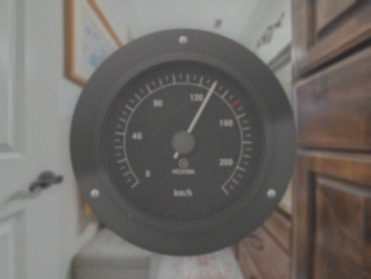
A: 130 km/h
